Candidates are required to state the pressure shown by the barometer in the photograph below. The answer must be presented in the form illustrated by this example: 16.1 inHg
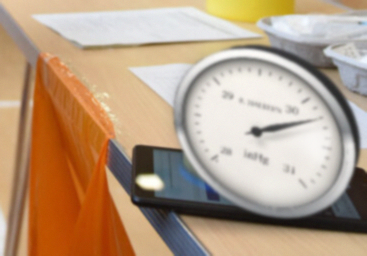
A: 30.2 inHg
